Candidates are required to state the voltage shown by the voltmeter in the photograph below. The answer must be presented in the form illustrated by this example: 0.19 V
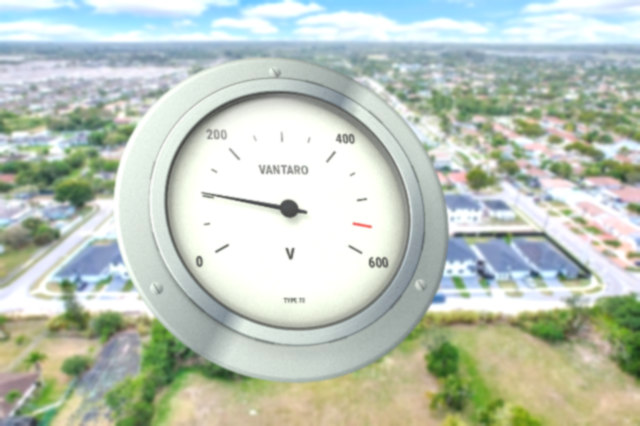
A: 100 V
